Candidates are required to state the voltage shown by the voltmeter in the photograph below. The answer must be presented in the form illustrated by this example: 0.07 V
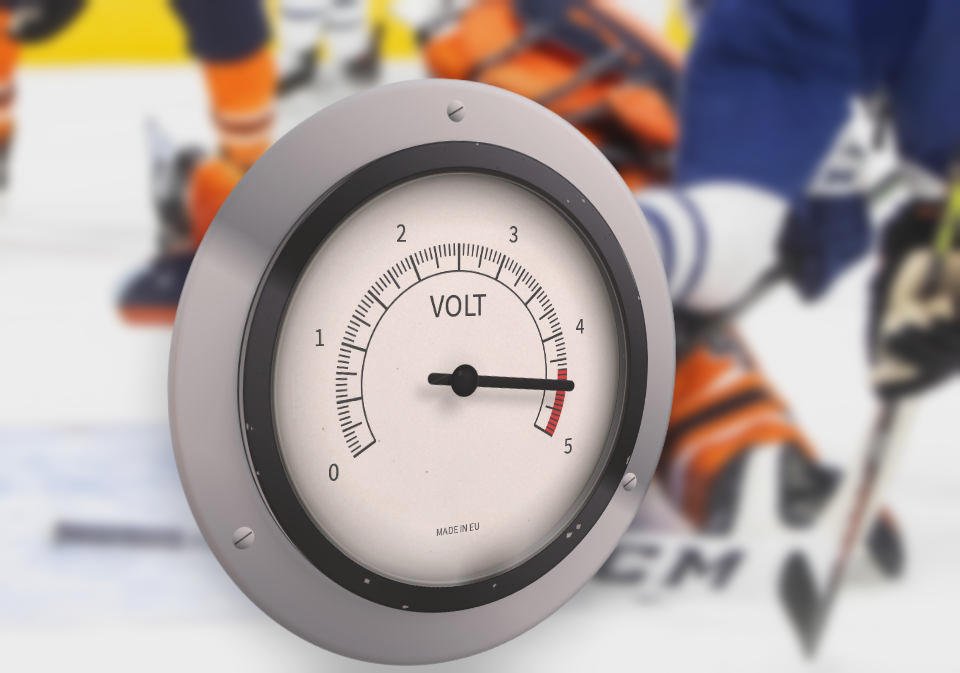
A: 4.5 V
